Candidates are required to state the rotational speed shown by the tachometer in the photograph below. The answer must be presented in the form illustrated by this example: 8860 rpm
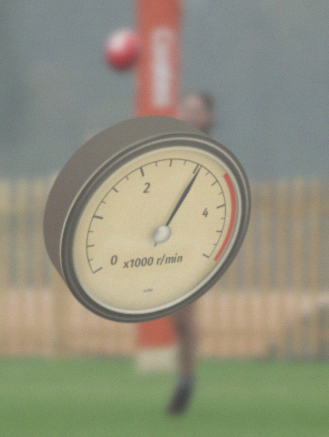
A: 3000 rpm
